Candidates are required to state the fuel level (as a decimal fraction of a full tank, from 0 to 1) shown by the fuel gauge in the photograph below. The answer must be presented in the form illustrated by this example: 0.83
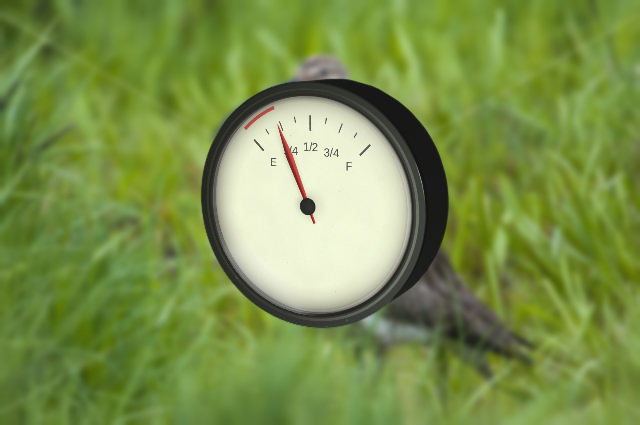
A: 0.25
